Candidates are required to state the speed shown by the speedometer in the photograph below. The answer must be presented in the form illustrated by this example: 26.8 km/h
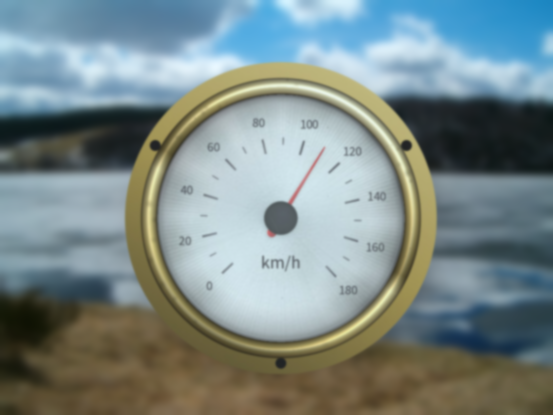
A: 110 km/h
